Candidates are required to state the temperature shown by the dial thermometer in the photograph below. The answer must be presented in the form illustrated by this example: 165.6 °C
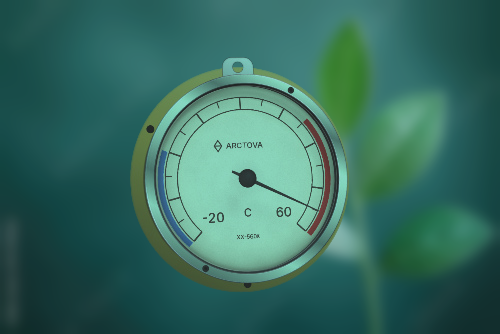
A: 55 °C
